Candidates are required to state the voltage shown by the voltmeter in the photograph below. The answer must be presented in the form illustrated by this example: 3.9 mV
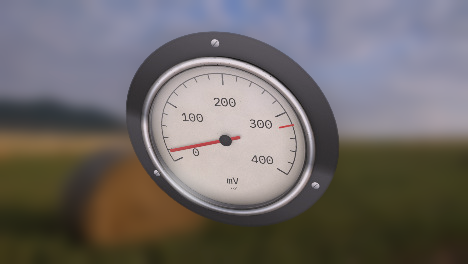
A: 20 mV
